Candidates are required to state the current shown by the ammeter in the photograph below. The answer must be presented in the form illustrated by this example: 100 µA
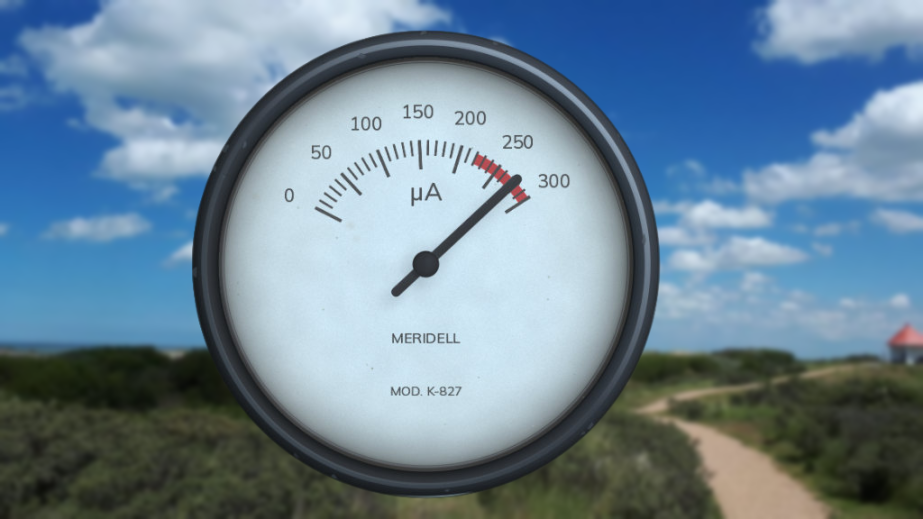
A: 275 µA
